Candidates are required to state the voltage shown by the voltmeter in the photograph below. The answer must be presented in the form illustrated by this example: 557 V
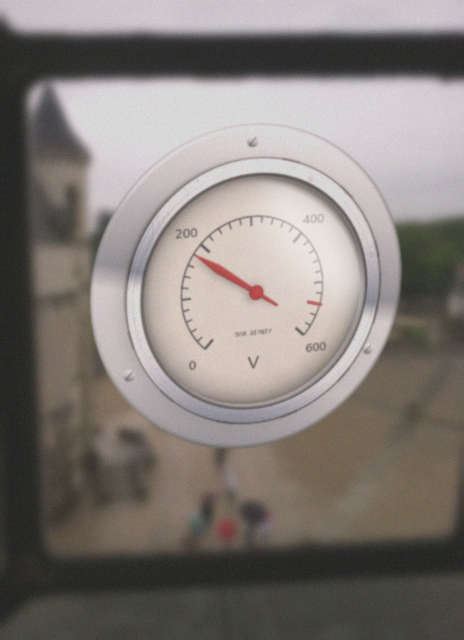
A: 180 V
